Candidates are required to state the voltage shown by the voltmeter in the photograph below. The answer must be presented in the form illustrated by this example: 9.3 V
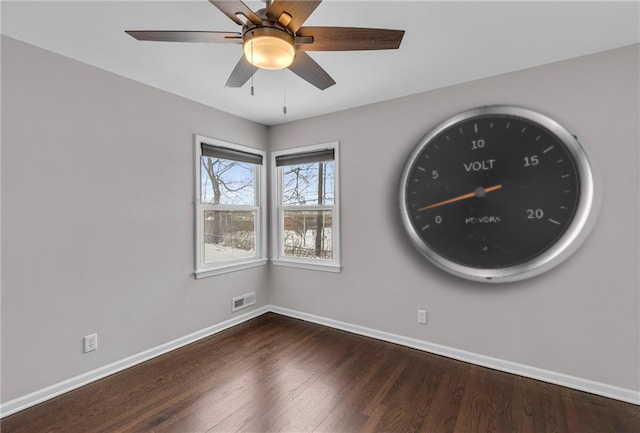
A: 1.5 V
